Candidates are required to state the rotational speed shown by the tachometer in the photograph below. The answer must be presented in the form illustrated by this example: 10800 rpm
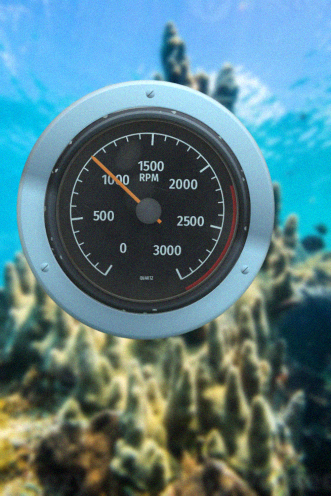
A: 1000 rpm
